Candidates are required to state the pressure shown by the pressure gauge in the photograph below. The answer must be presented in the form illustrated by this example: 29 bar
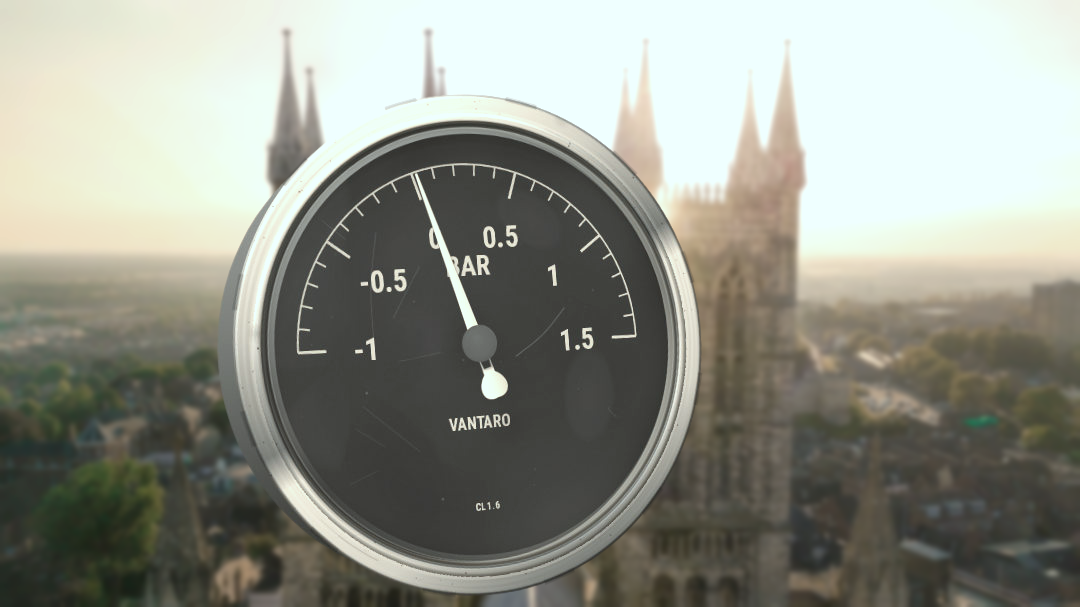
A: 0 bar
